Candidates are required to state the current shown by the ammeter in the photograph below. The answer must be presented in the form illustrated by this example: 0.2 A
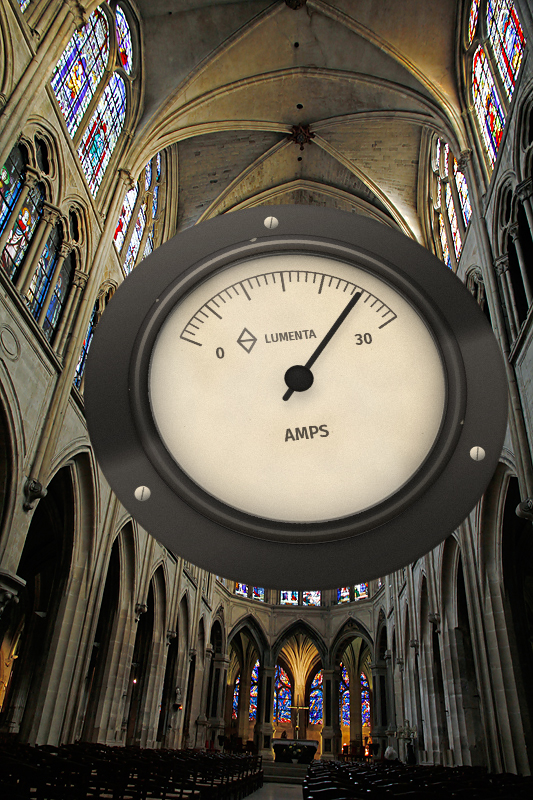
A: 25 A
